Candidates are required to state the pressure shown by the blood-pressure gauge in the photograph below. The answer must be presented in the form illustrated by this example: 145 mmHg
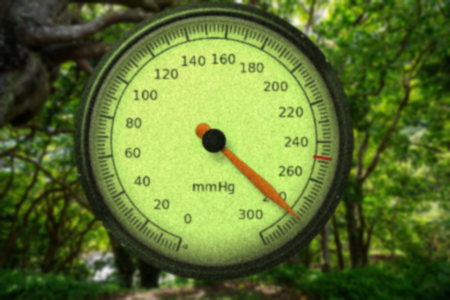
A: 280 mmHg
